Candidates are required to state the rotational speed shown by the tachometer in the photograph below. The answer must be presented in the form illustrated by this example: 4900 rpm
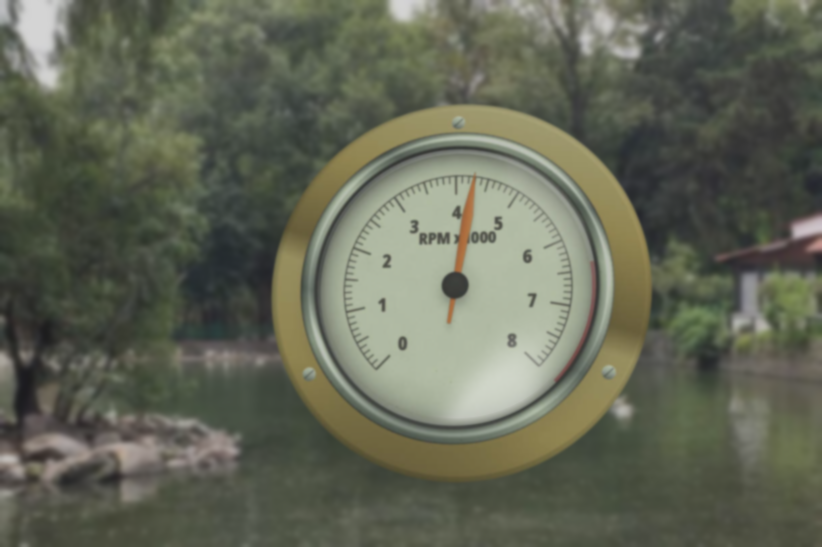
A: 4300 rpm
